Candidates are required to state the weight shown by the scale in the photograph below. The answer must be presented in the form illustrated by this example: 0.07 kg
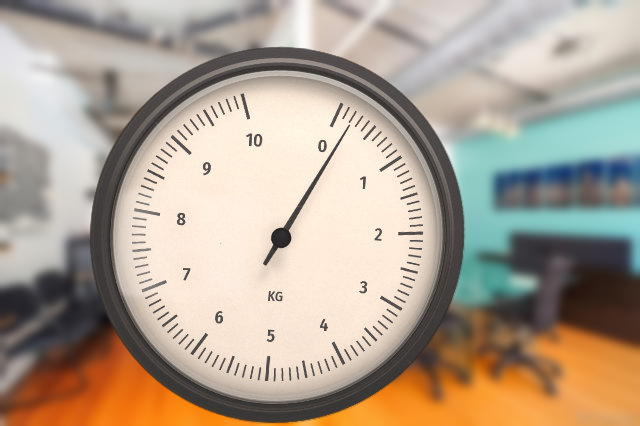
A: 0.2 kg
